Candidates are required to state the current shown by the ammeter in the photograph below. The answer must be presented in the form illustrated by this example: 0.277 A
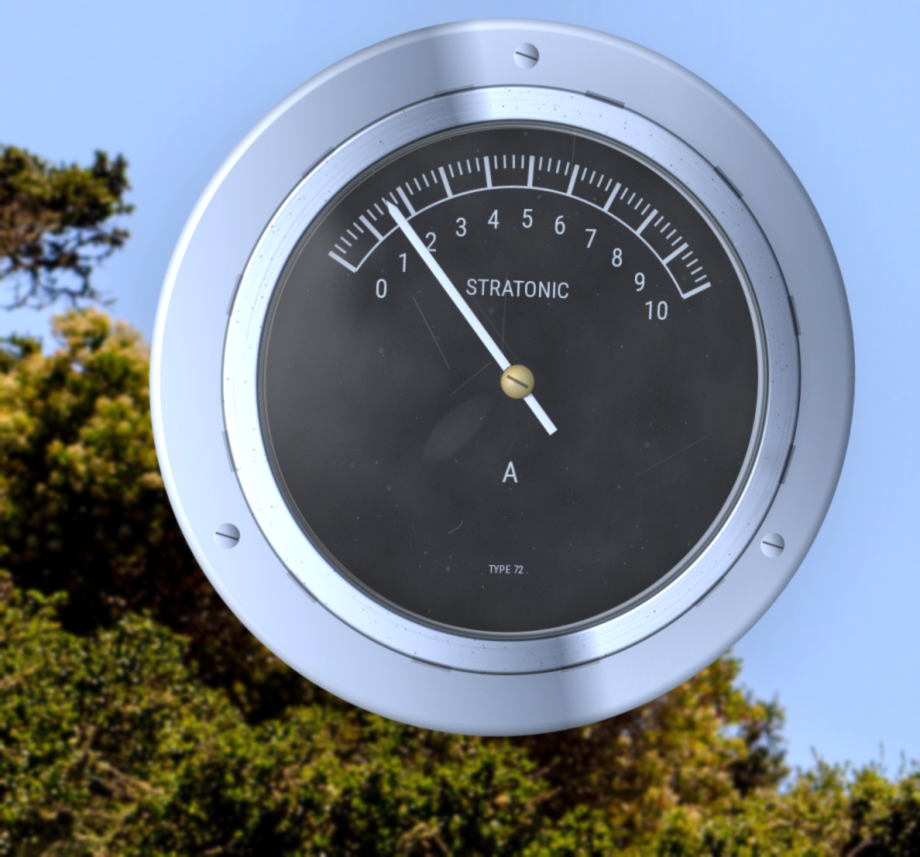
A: 1.6 A
